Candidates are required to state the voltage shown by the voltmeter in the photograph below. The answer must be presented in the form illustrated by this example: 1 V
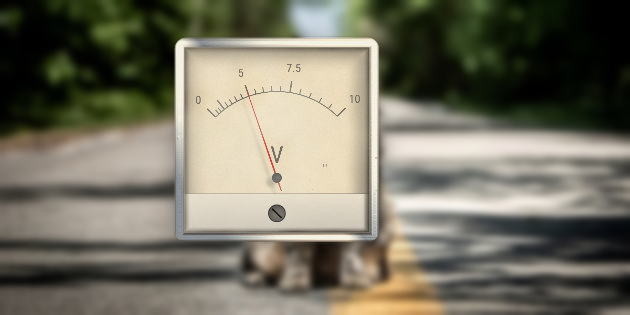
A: 5 V
